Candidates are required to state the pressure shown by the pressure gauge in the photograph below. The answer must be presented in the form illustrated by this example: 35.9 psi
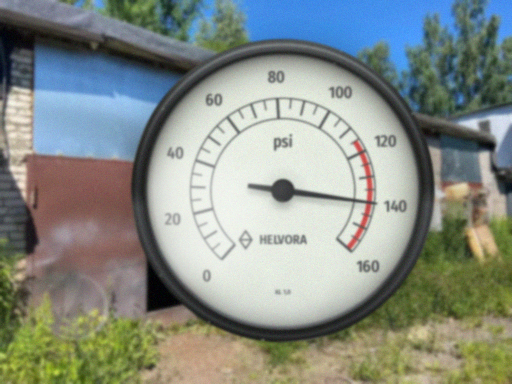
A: 140 psi
